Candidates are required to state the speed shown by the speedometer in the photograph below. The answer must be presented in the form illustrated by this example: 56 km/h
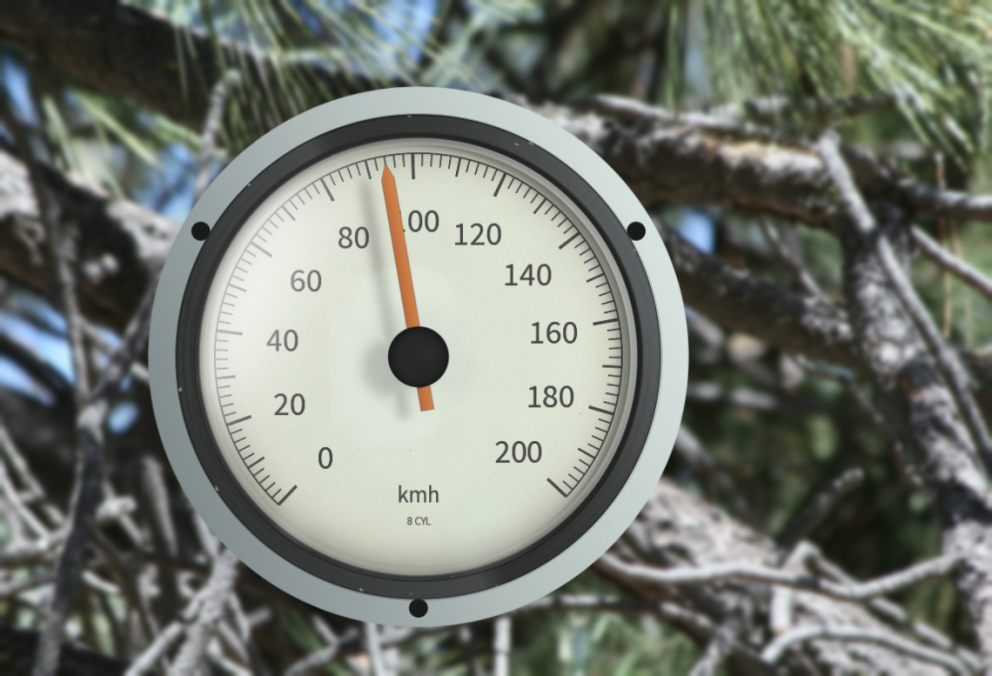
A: 94 km/h
